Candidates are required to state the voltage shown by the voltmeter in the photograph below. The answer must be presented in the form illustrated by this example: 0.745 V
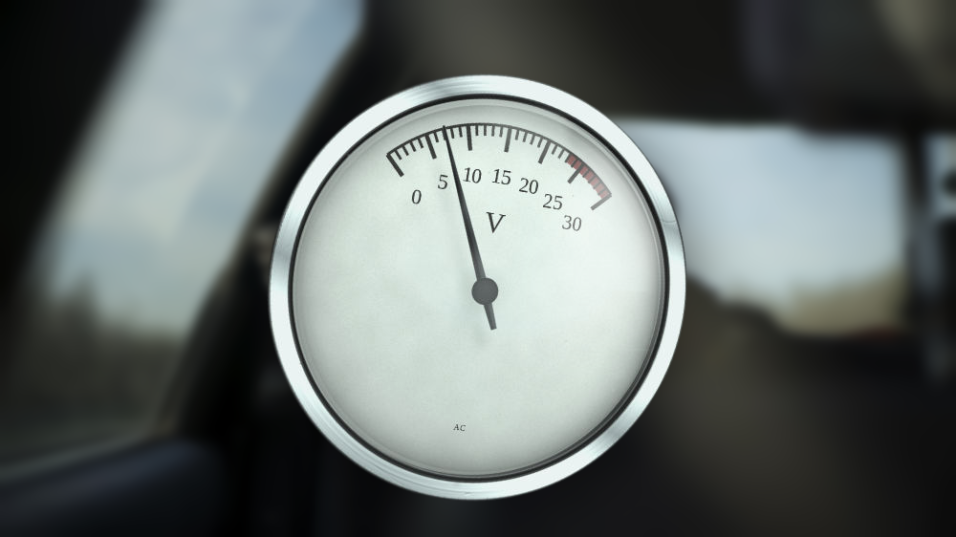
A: 7 V
